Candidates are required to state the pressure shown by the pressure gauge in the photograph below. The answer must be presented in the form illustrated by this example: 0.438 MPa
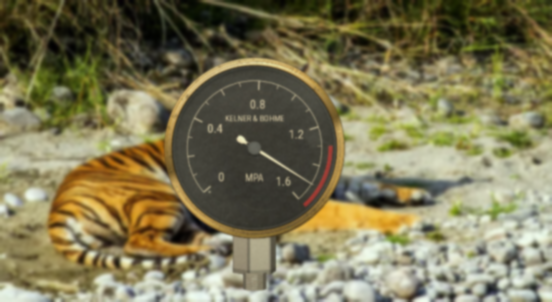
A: 1.5 MPa
